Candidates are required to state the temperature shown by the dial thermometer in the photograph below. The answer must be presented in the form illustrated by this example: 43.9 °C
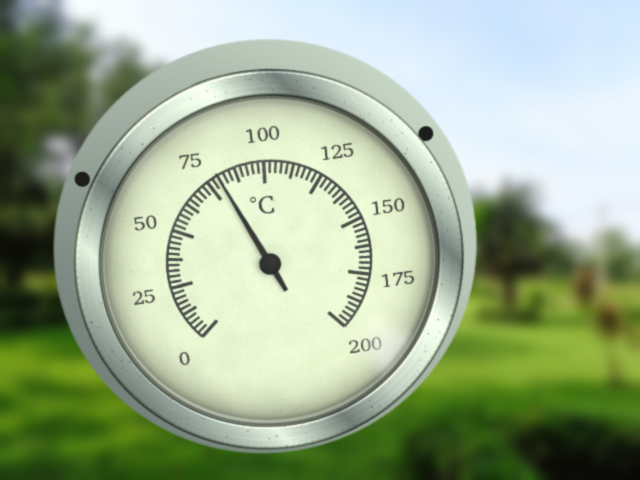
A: 80 °C
